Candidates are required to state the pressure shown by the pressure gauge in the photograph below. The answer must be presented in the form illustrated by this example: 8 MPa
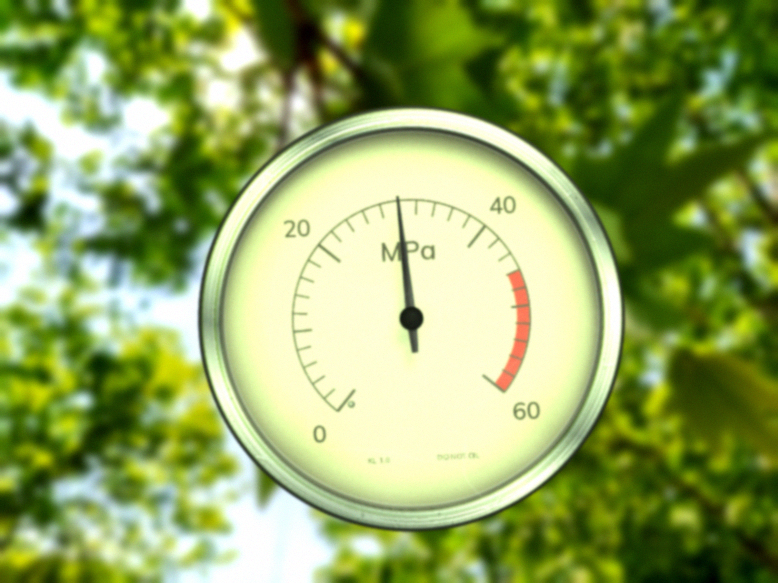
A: 30 MPa
